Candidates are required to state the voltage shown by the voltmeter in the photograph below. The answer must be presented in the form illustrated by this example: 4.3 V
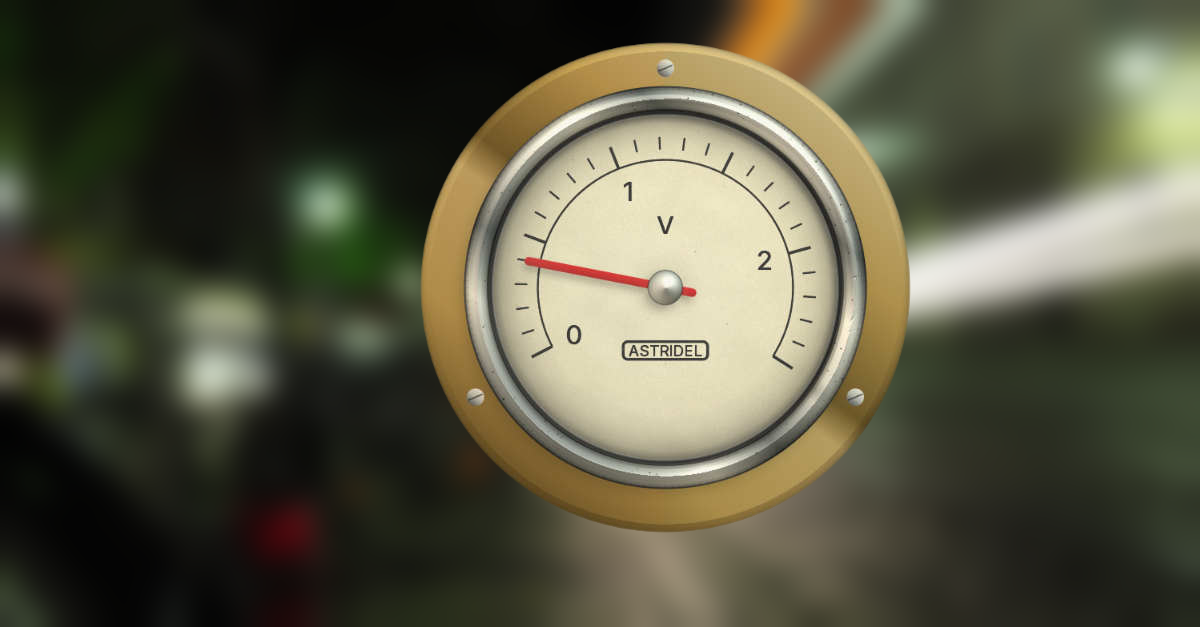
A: 0.4 V
